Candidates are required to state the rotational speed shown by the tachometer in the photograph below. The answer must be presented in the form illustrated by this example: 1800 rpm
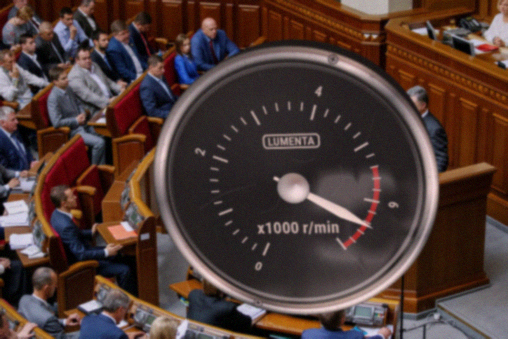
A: 6400 rpm
